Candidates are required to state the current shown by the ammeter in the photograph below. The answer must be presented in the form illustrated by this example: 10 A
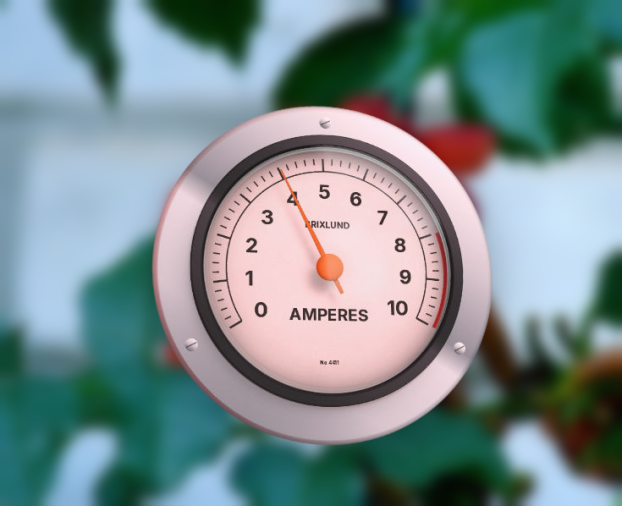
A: 4 A
